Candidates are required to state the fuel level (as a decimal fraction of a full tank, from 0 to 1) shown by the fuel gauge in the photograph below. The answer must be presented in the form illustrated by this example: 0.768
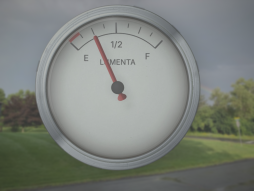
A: 0.25
